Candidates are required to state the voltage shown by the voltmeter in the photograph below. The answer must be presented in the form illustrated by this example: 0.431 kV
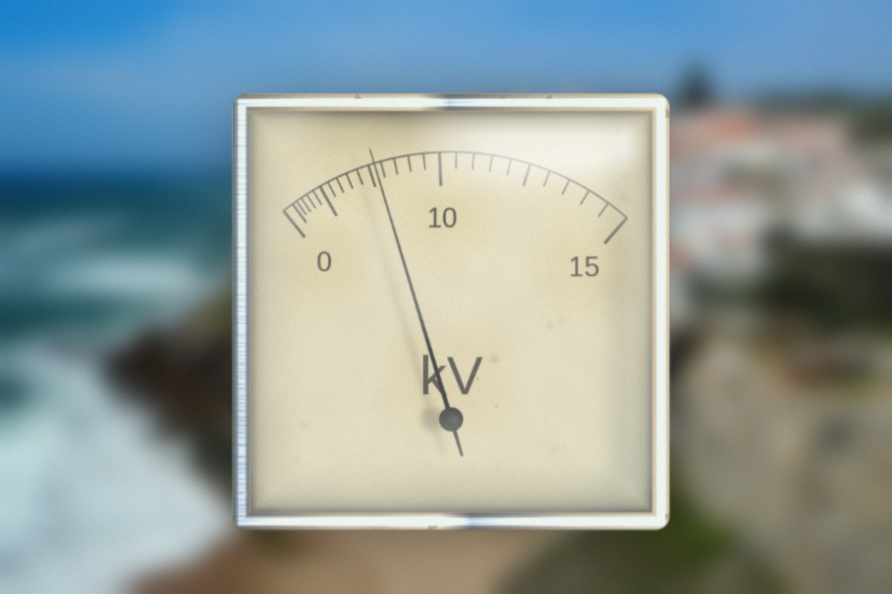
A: 7.75 kV
